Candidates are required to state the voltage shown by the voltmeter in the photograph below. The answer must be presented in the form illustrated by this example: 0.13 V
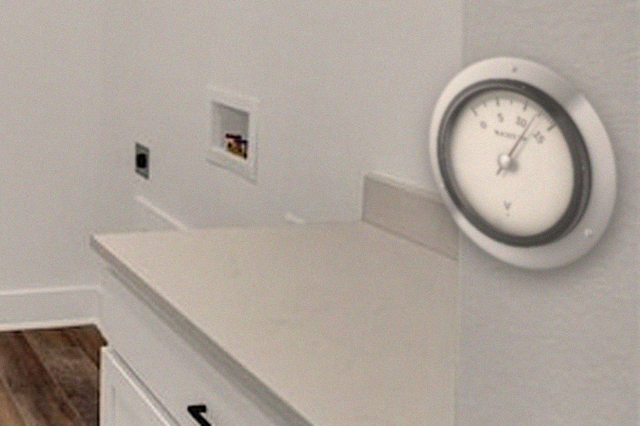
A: 12.5 V
